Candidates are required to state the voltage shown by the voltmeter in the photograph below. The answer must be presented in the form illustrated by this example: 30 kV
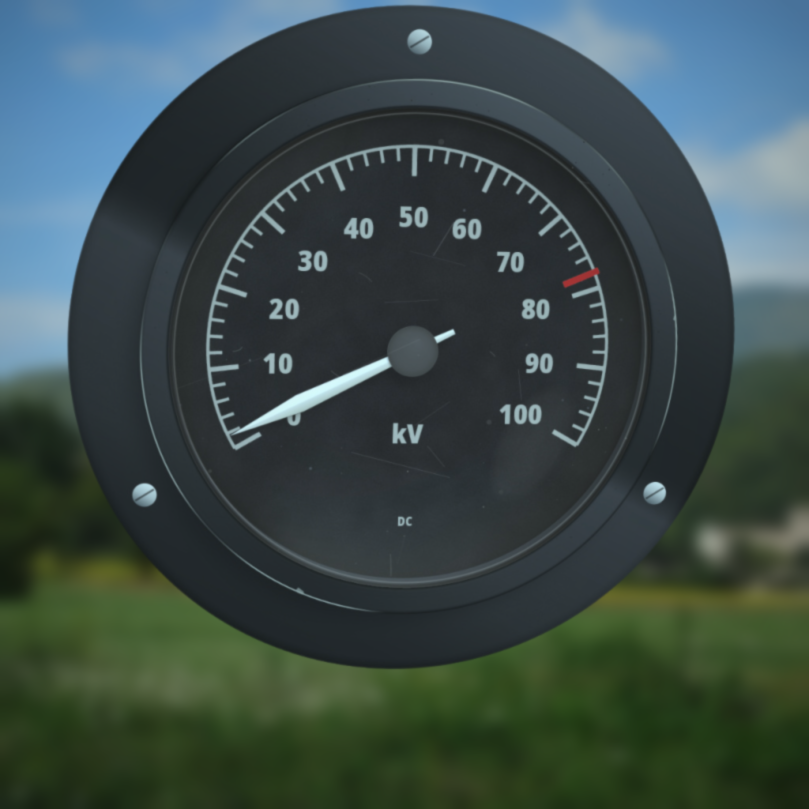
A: 2 kV
